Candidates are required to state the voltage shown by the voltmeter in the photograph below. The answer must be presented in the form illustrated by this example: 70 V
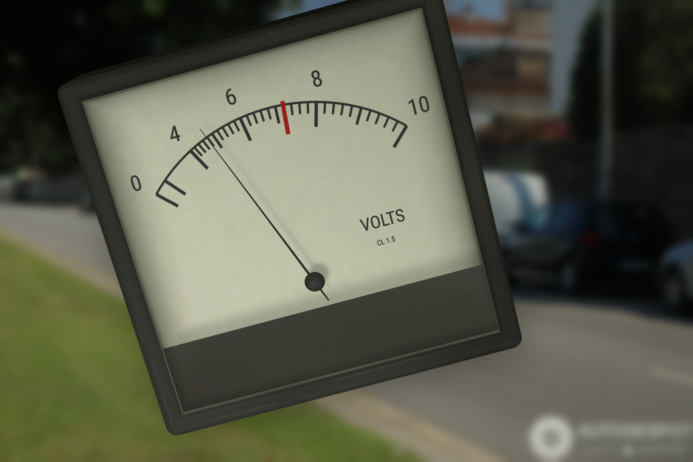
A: 4.8 V
